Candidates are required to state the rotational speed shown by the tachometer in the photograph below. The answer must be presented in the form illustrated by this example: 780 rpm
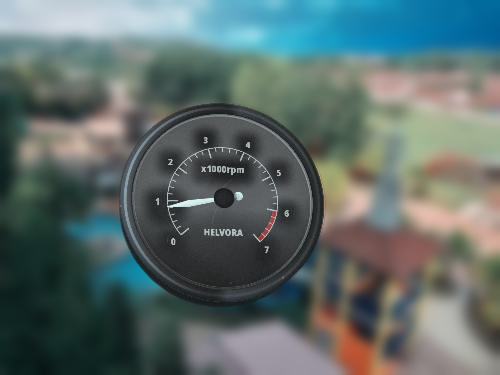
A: 800 rpm
